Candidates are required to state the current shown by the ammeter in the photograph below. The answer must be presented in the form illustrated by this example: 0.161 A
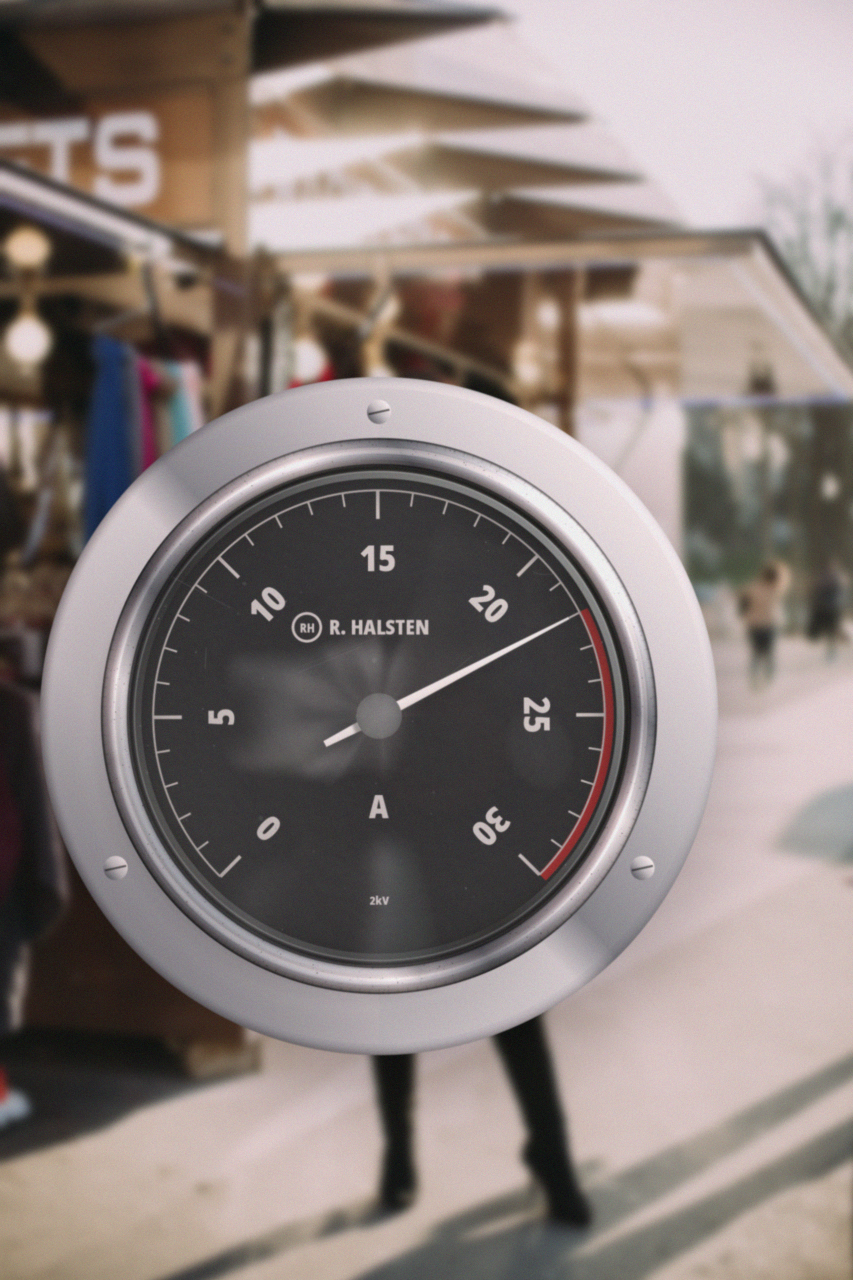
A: 22 A
